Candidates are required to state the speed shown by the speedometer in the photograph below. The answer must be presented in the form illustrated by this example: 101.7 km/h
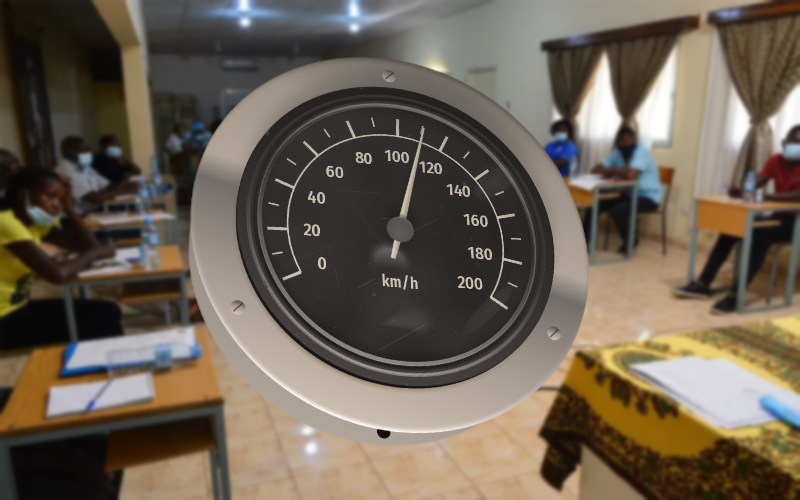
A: 110 km/h
